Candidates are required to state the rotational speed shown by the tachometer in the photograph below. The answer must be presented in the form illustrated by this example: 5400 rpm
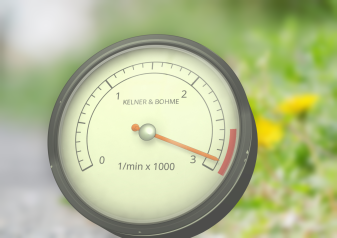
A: 2900 rpm
